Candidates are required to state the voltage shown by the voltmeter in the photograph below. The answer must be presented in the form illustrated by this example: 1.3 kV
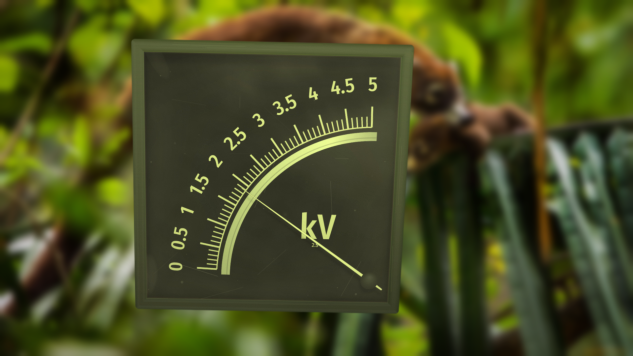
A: 1.9 kV
